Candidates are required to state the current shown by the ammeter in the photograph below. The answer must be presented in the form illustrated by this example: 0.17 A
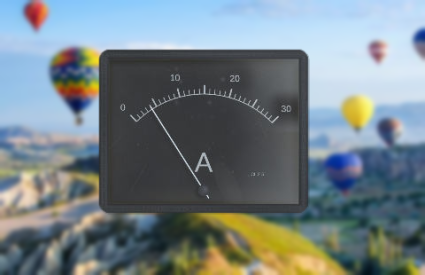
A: 4 A
